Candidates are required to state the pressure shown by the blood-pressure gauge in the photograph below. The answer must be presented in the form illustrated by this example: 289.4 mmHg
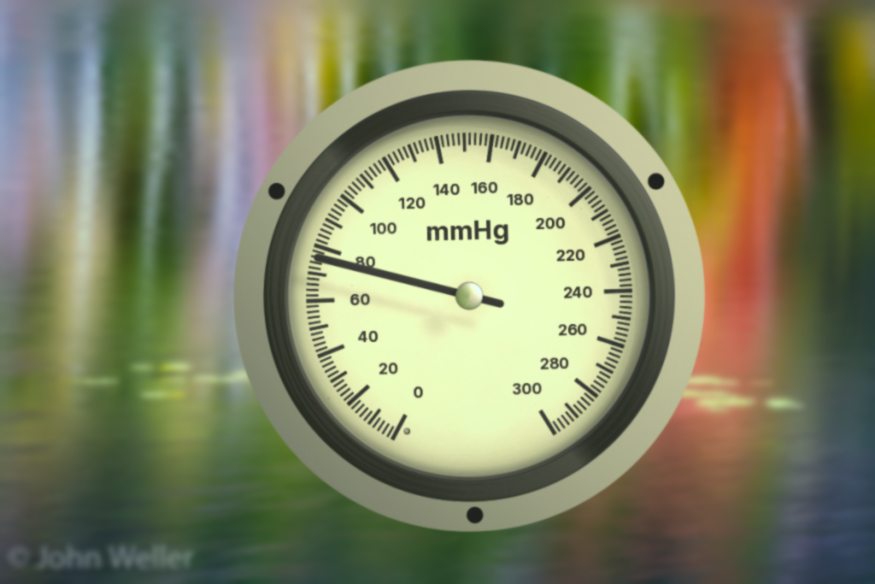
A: 76 mmHg
